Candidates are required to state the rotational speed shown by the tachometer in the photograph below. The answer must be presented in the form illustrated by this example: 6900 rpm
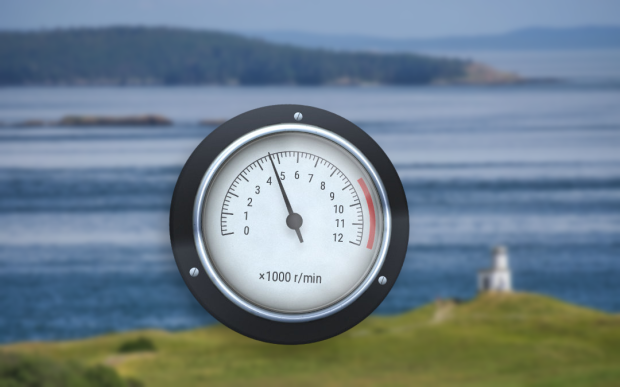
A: 4600 rpm
